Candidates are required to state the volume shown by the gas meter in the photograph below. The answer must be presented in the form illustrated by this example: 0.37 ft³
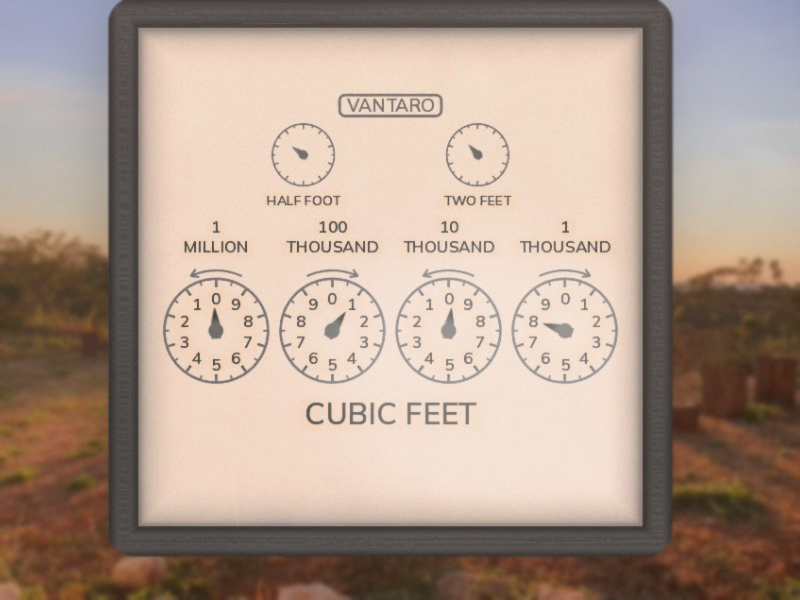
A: 9800 ft³
